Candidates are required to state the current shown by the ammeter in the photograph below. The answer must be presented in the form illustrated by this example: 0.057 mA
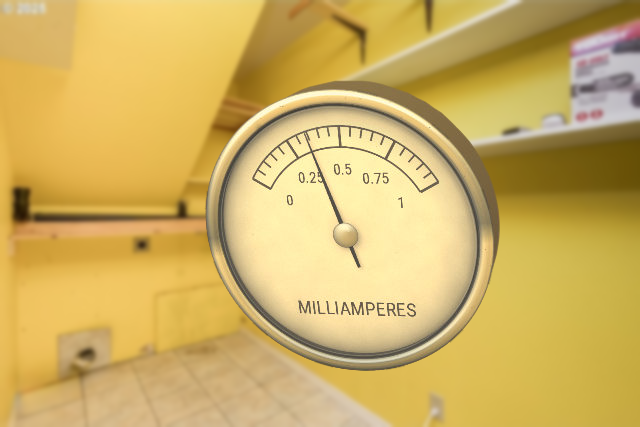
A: 0.35 mA
